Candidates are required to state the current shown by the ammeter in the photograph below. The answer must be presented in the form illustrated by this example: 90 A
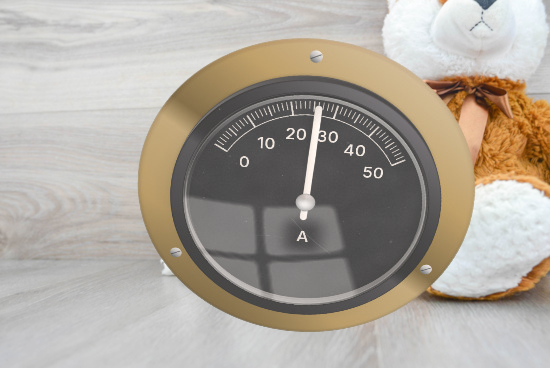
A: 26 A
